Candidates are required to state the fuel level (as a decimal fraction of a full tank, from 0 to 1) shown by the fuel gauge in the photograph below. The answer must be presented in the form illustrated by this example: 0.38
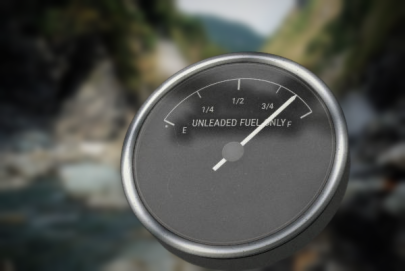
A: 0.875
